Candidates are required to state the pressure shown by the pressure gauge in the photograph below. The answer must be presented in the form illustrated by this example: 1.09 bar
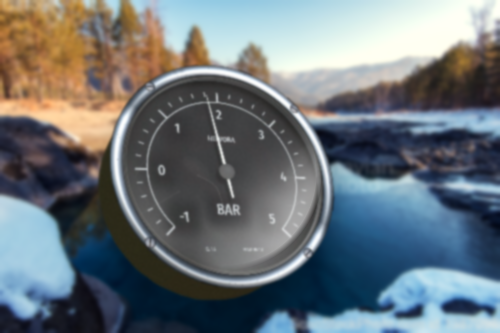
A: 1.8 bar
